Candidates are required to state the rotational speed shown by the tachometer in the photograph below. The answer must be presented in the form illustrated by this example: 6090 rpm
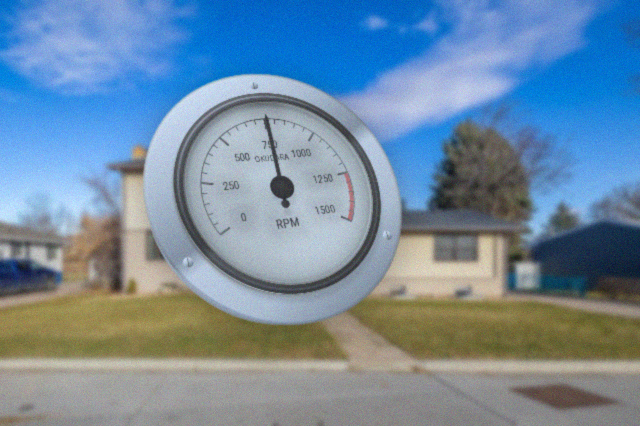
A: 750 rpm
